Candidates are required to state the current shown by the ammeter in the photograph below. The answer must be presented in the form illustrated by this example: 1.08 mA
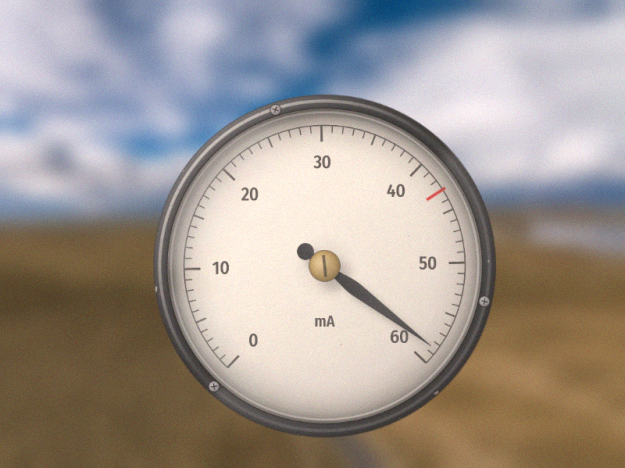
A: 58.5 mA
